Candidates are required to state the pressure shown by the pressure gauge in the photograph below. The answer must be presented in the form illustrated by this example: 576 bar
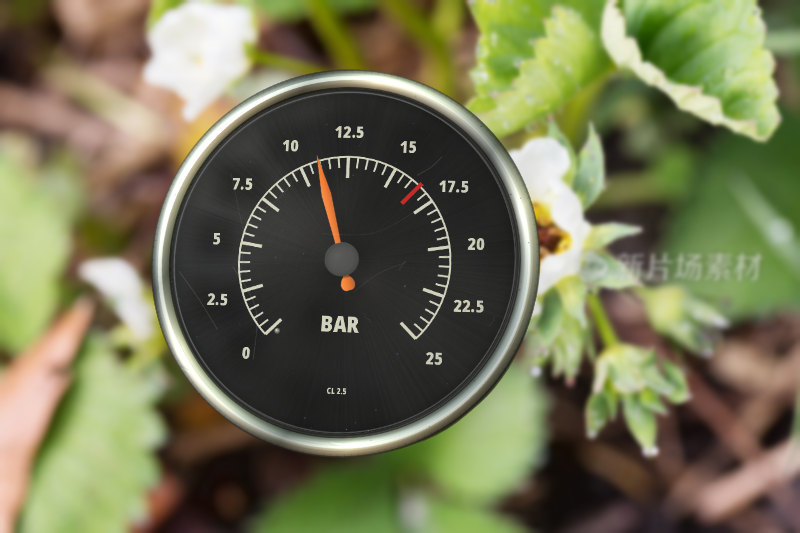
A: 11 bar
